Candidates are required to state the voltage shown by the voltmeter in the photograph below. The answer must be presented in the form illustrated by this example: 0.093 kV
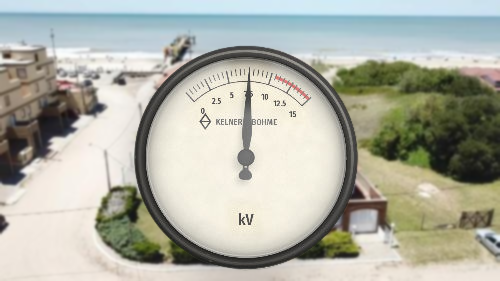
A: 7.5 kV
